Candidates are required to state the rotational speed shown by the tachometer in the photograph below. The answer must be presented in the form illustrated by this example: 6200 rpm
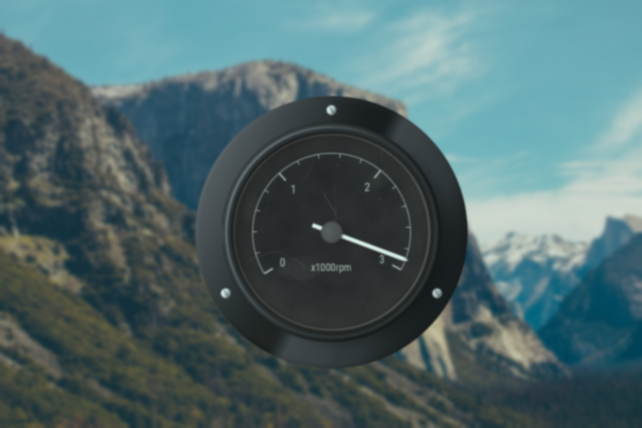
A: 2900 rpm
